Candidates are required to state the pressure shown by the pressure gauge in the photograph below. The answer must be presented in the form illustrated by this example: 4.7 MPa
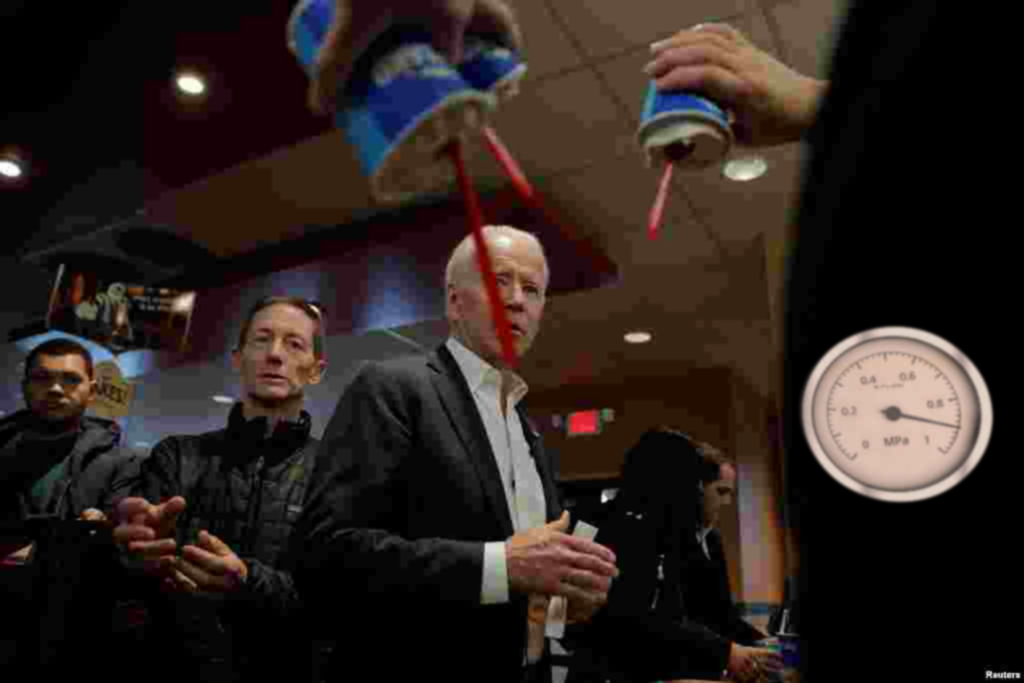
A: 0.9 MPa
